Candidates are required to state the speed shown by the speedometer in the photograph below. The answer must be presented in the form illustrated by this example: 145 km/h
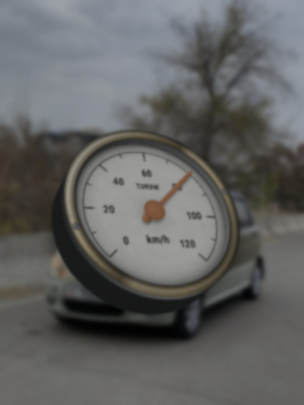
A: 80 km/h
